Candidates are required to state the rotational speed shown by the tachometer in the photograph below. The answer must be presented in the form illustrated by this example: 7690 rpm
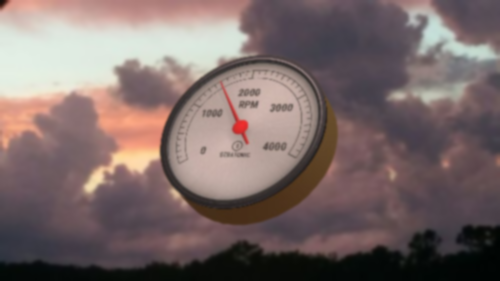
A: 1500 rpm
